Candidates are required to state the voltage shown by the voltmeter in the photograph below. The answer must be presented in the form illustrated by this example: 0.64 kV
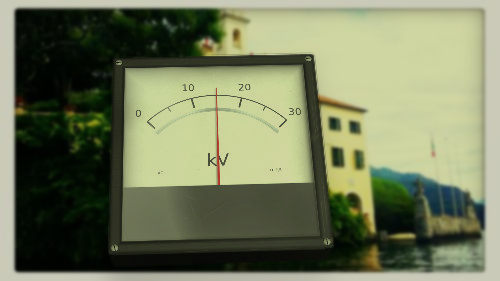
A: 15 kV
